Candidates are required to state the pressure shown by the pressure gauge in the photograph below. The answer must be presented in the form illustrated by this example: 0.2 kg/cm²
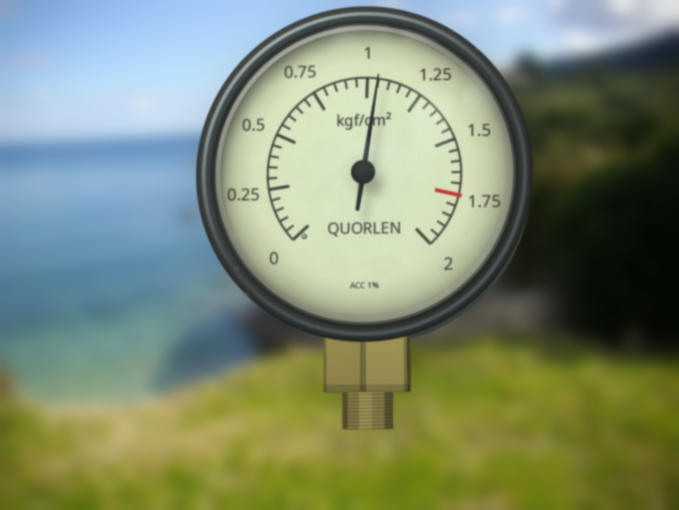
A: 1.05 kg/cm²
